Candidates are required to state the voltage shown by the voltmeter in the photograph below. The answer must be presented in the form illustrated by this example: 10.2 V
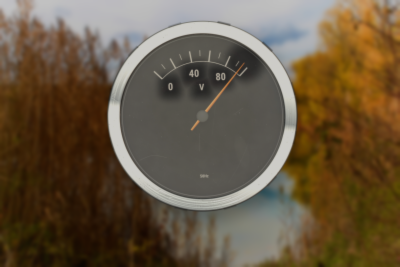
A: 95 V
